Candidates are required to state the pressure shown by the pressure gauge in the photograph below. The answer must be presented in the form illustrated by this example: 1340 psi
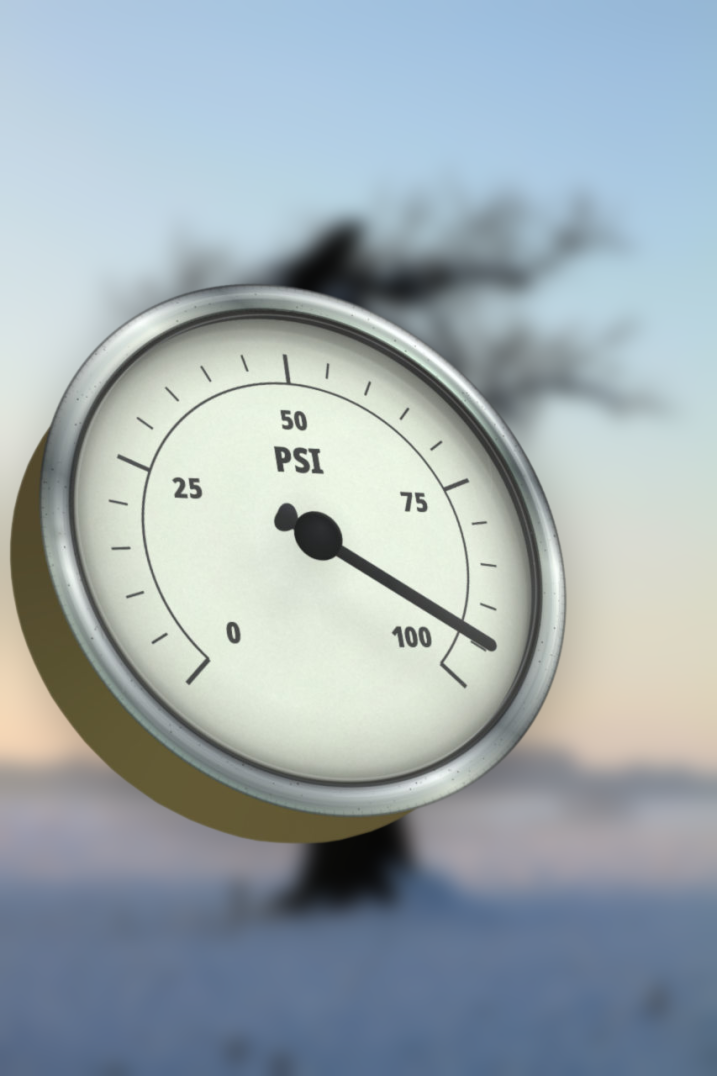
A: 95 psi
